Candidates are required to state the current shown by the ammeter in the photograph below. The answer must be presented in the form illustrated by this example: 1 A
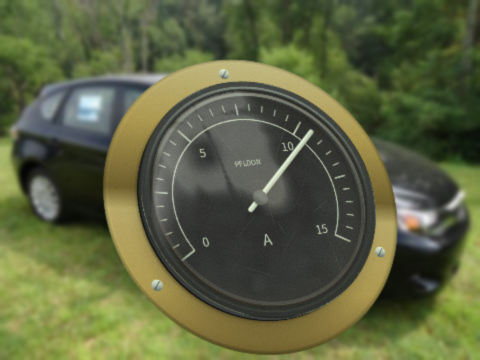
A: 10.5 A
